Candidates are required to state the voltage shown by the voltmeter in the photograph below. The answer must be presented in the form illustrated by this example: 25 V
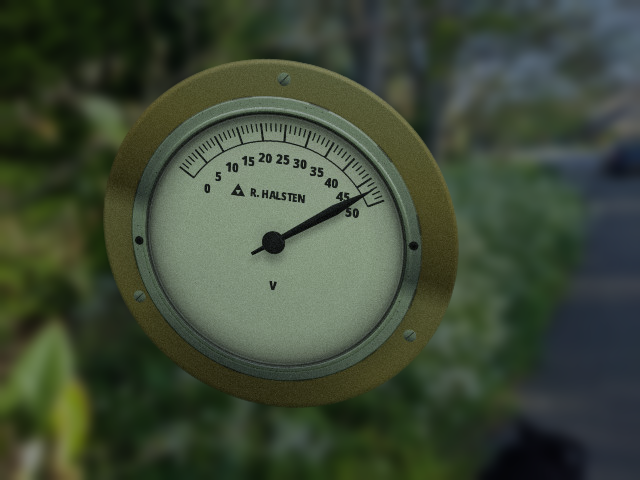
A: 47 V
